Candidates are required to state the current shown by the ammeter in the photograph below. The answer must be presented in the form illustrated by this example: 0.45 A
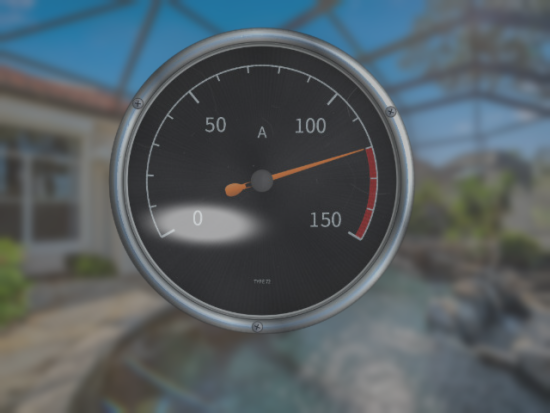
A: 120 A
